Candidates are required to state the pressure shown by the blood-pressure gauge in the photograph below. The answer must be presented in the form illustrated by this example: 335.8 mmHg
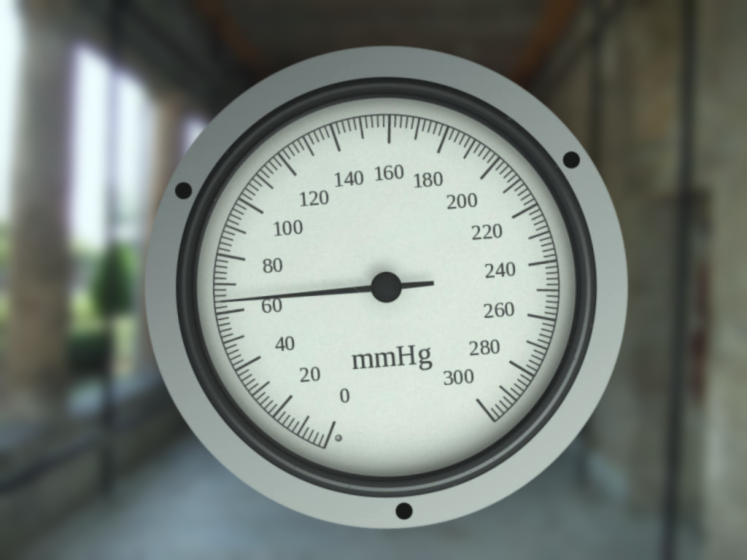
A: 64 mmHg
